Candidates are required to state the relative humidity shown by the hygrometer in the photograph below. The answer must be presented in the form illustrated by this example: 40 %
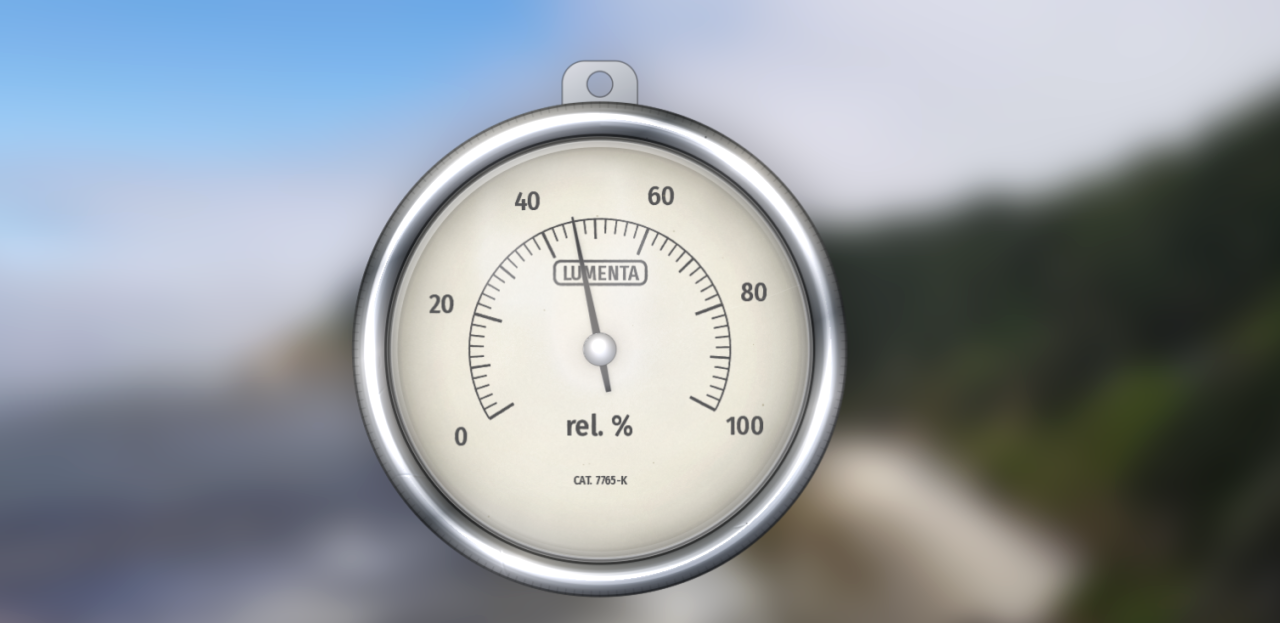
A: 46 %
